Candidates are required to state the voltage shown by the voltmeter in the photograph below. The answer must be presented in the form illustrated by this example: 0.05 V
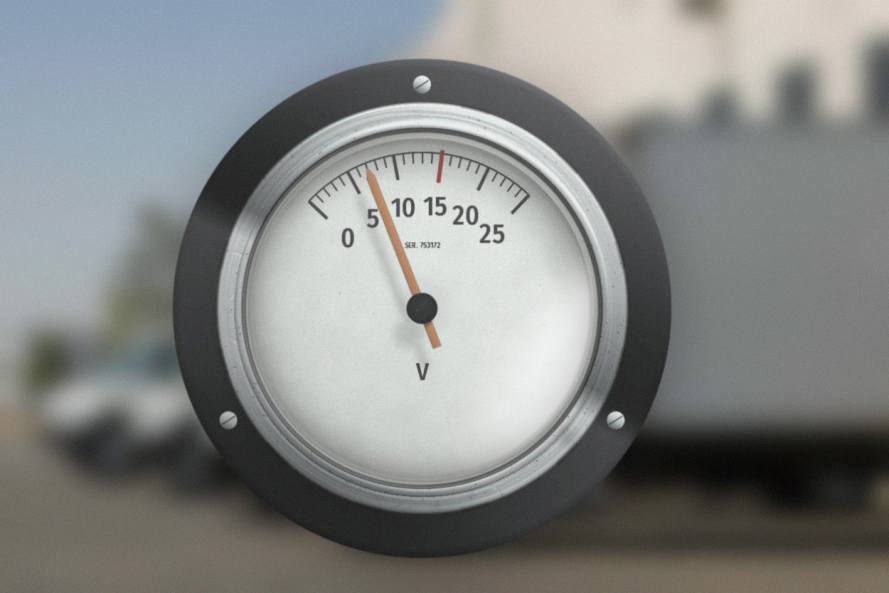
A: 7 V
